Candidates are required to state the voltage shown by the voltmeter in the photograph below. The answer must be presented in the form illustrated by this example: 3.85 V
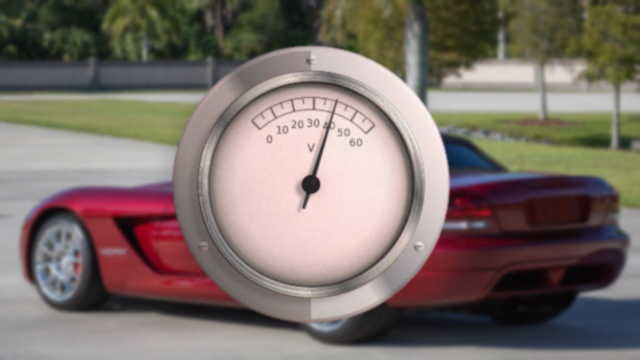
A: 40 V
